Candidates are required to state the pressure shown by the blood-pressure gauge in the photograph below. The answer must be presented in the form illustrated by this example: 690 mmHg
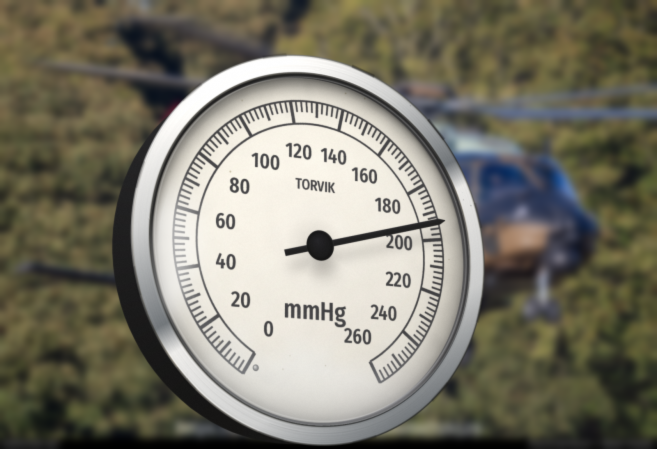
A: 194 mmHg
